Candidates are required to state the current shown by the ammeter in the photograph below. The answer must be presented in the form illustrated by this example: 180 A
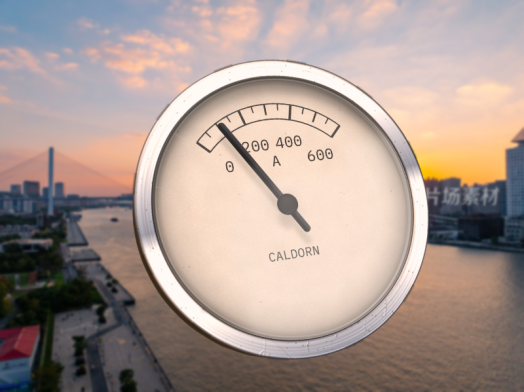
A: 100 A
